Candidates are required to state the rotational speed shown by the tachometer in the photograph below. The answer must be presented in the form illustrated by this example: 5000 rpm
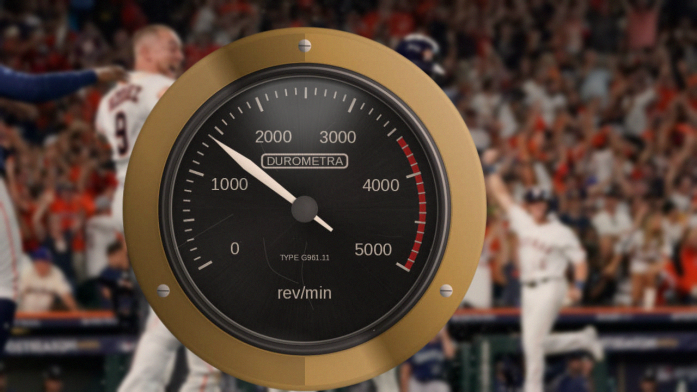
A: 1400 rpm
